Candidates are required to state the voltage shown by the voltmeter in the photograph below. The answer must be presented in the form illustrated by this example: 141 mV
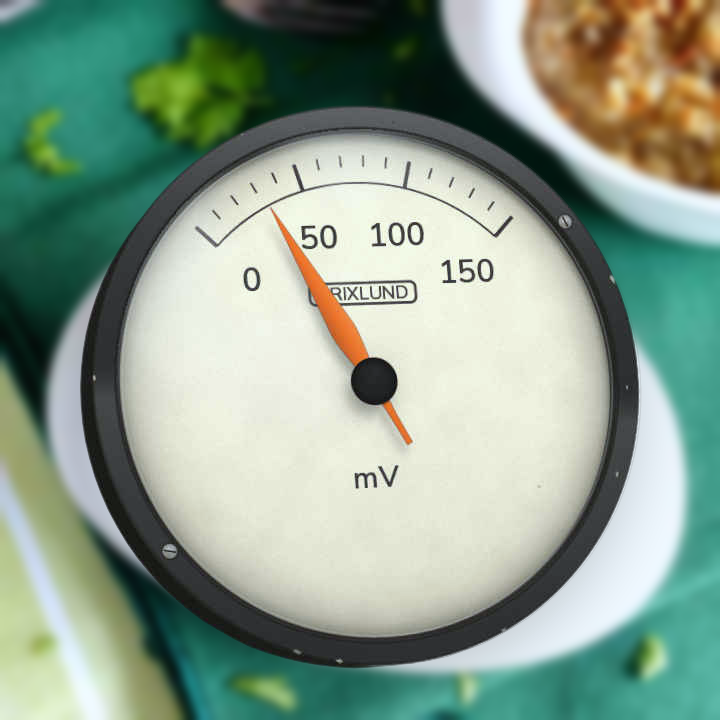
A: 30 mV
